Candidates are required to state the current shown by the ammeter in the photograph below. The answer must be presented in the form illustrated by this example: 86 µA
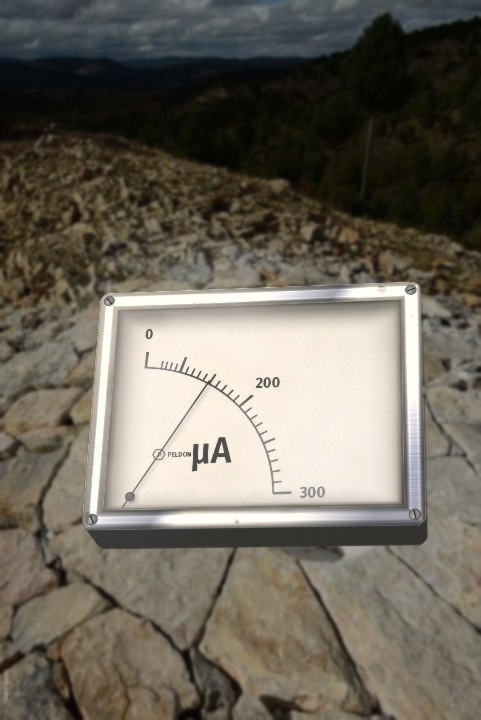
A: 150 µA
